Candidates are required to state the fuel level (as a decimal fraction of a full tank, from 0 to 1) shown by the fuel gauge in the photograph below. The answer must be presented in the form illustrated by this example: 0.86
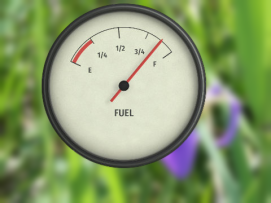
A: 0.875
